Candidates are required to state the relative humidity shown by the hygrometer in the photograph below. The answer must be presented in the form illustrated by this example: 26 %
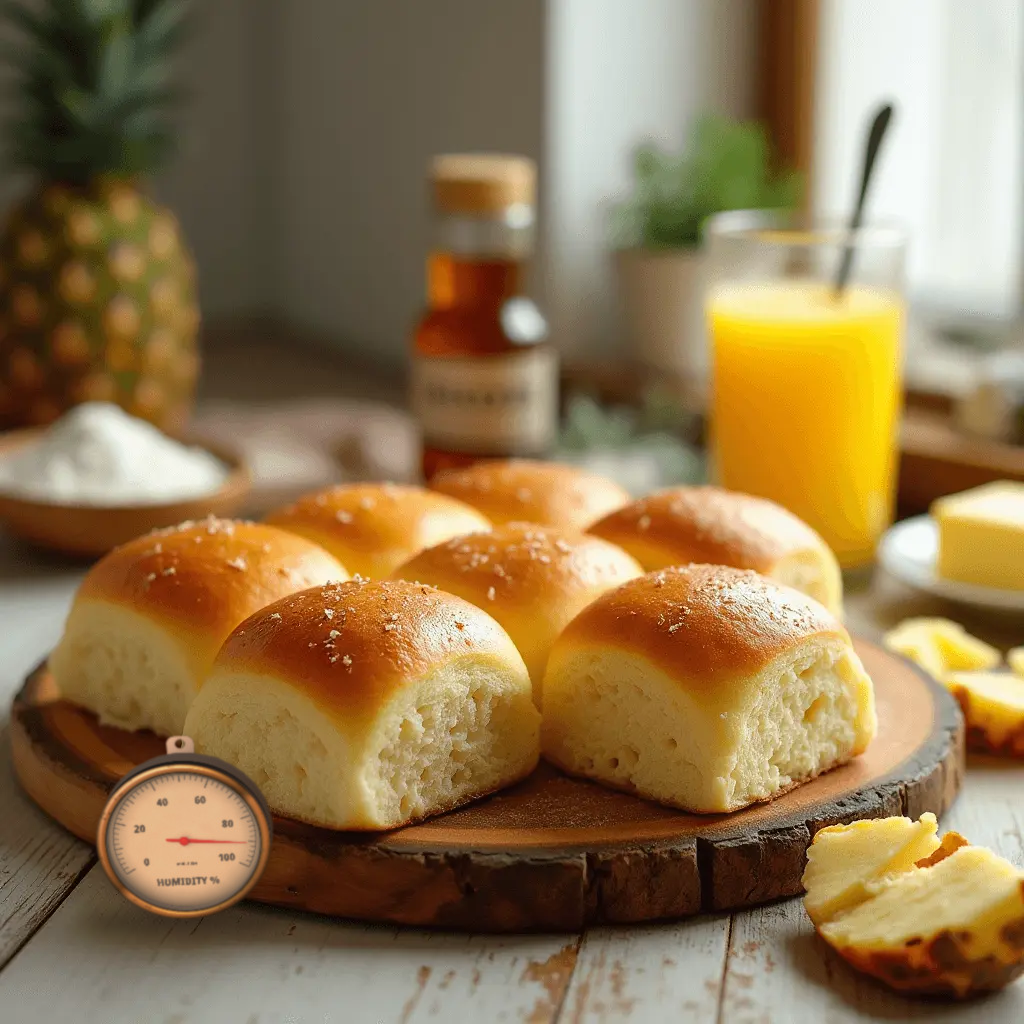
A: 90 %
